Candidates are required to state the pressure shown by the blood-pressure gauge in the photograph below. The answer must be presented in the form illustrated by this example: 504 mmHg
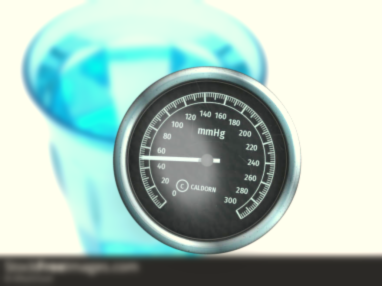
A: 50 mmHg
